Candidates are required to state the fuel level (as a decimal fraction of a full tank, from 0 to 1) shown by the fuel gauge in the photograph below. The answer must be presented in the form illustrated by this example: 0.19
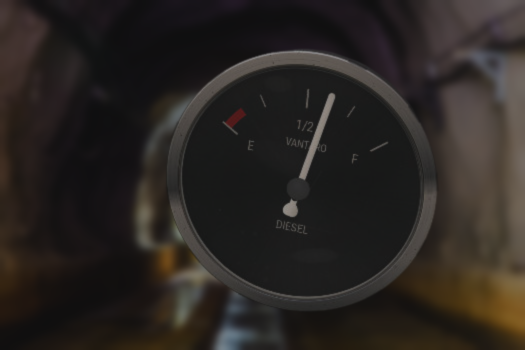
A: 0.625
